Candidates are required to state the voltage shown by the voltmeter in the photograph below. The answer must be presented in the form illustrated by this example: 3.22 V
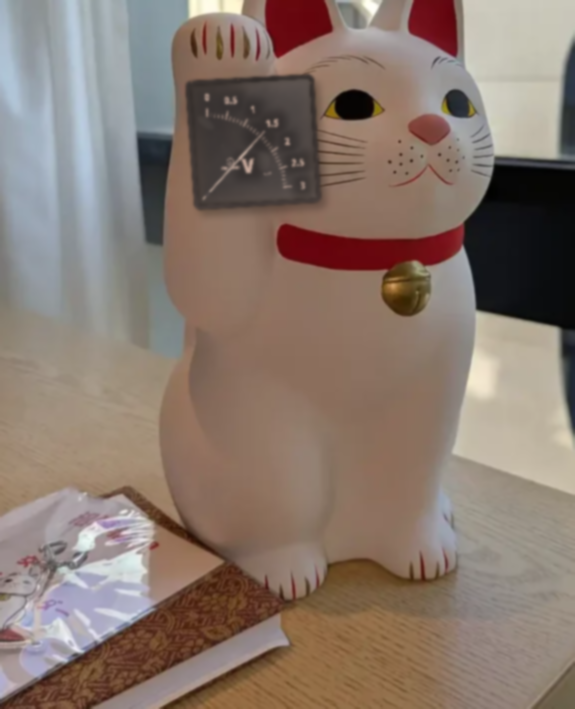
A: 1.5 V
